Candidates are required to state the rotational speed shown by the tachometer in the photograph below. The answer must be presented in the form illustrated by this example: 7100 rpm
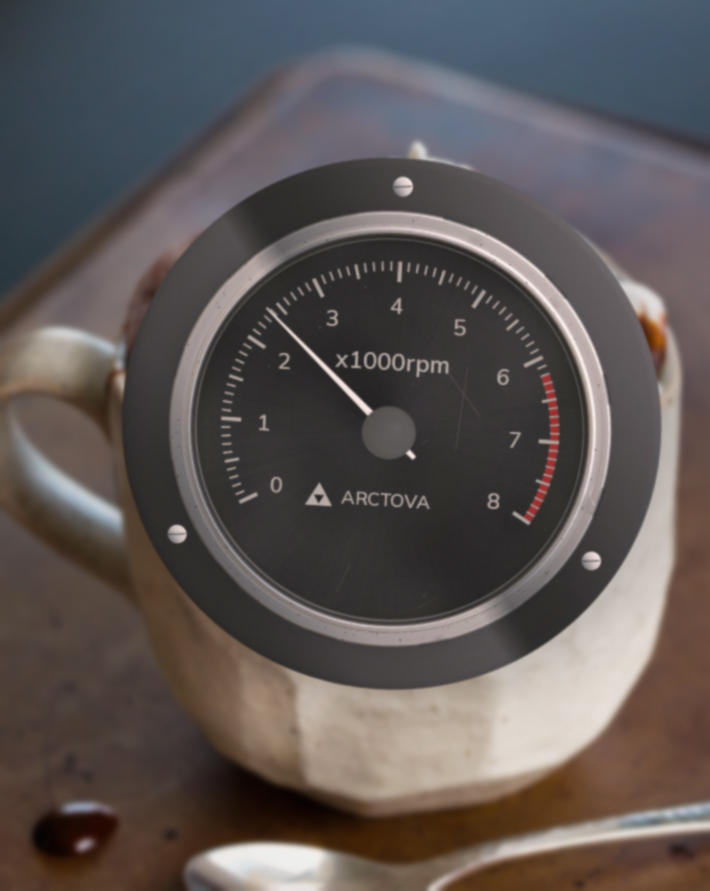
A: 2400 rpm
